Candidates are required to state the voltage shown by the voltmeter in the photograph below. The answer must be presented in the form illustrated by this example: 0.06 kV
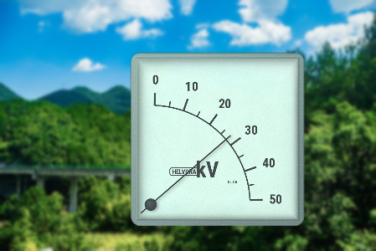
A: 27.5 kV
